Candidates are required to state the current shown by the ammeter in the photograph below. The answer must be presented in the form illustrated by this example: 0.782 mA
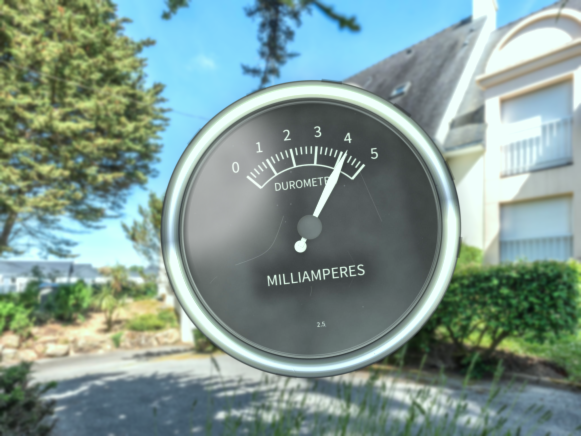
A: 4.2 mA
